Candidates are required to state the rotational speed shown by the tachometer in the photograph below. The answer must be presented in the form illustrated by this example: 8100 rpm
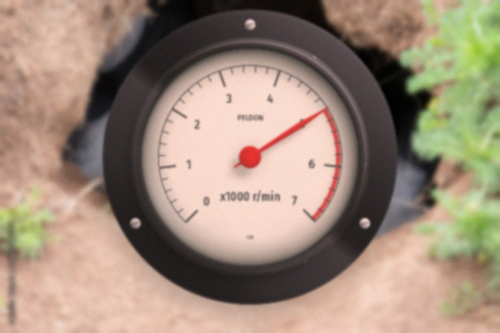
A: 5000 rpm
